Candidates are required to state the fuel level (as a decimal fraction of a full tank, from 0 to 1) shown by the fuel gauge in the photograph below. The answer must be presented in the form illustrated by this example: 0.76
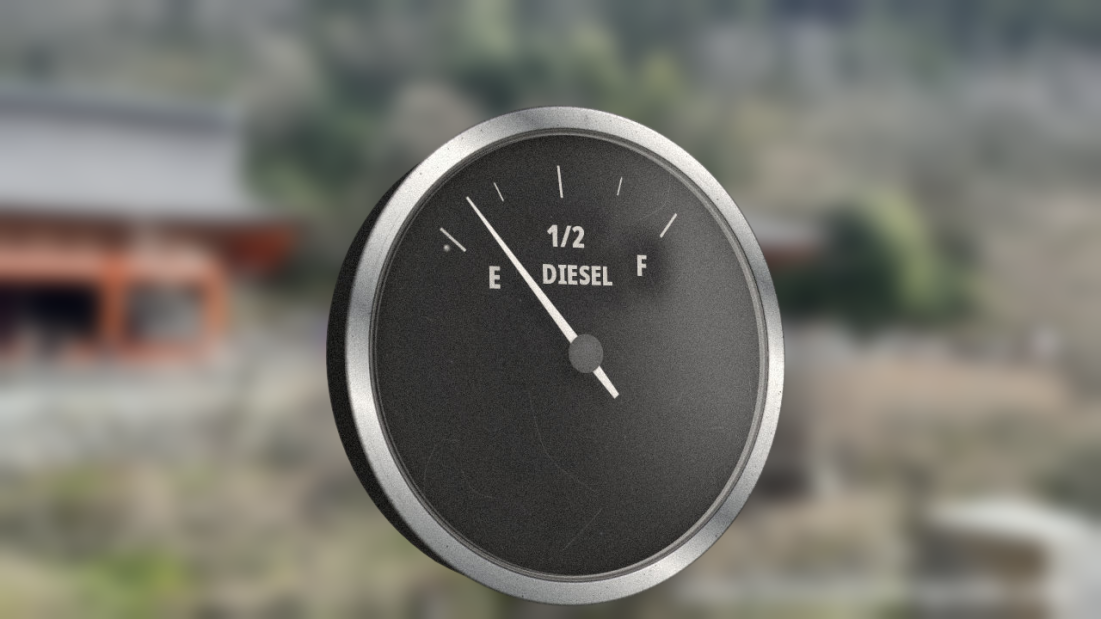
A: 0.125
